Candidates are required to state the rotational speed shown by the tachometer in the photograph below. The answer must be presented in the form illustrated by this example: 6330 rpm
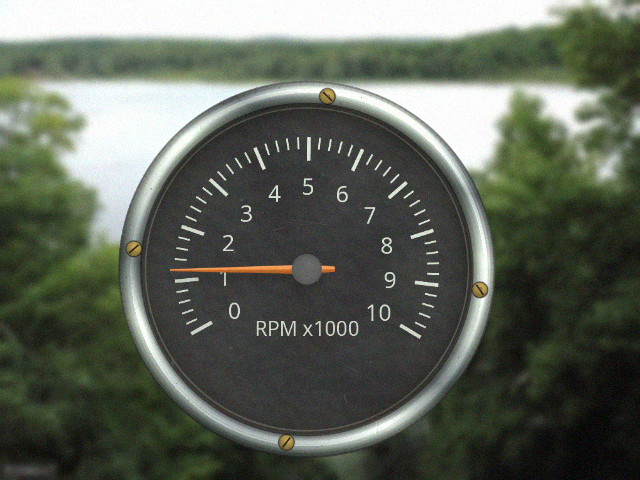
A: 1200 rpm
